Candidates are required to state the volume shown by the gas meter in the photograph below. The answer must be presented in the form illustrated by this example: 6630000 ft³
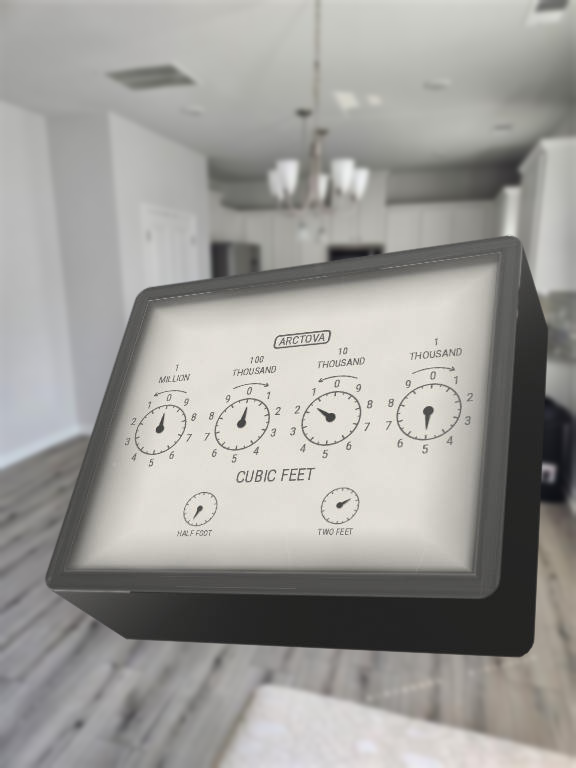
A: 1500 ft³
